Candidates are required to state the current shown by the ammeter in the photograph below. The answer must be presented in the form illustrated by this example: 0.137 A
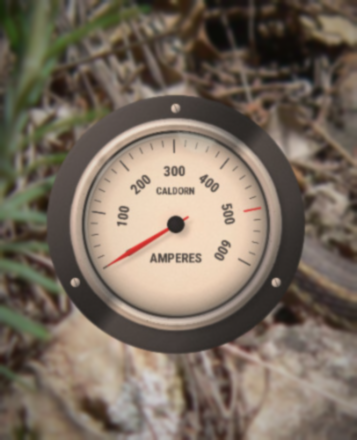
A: 0 A
